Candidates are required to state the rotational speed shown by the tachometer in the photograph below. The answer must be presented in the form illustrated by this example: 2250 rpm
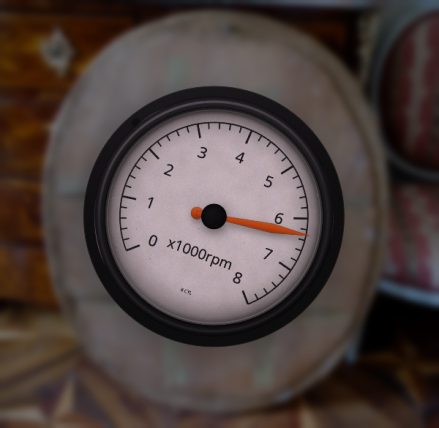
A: 6300 rpm
